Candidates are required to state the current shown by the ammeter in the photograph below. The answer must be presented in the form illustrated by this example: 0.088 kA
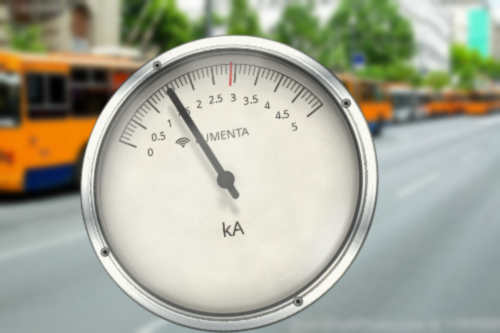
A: 1.5 kA
